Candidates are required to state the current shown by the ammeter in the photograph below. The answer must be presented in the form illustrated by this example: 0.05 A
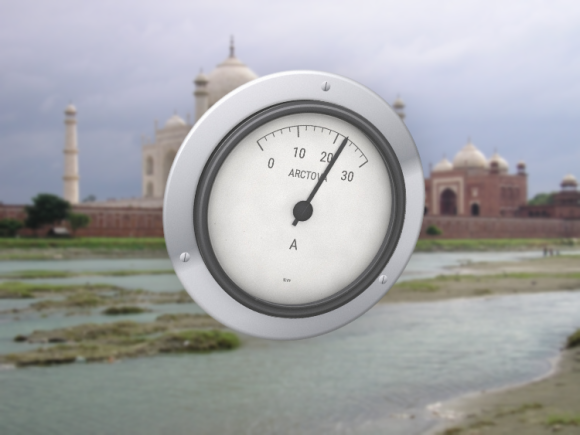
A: 22 A
